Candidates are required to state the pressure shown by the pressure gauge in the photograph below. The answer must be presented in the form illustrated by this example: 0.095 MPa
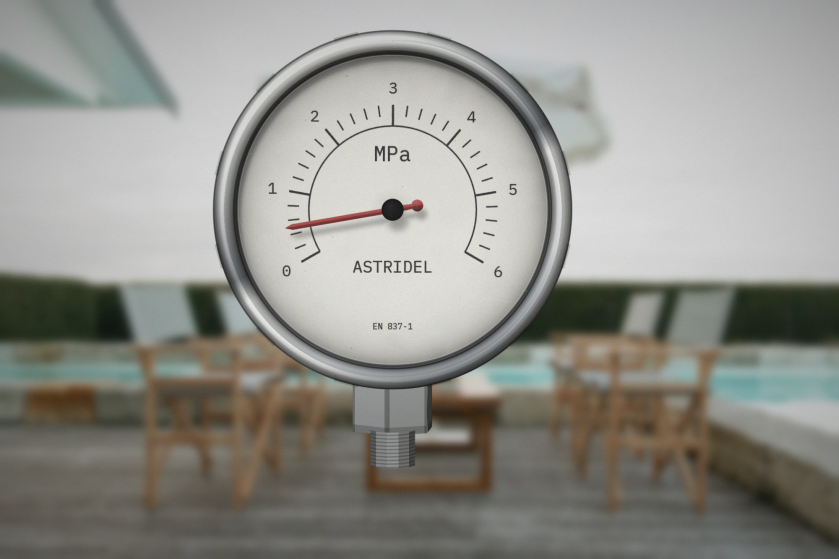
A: 0.5 MPa
